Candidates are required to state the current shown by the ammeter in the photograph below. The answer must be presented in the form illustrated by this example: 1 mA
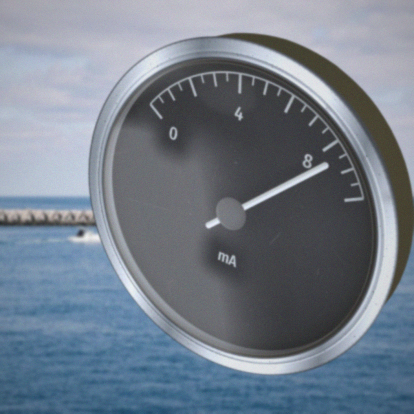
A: 8.5 mA
